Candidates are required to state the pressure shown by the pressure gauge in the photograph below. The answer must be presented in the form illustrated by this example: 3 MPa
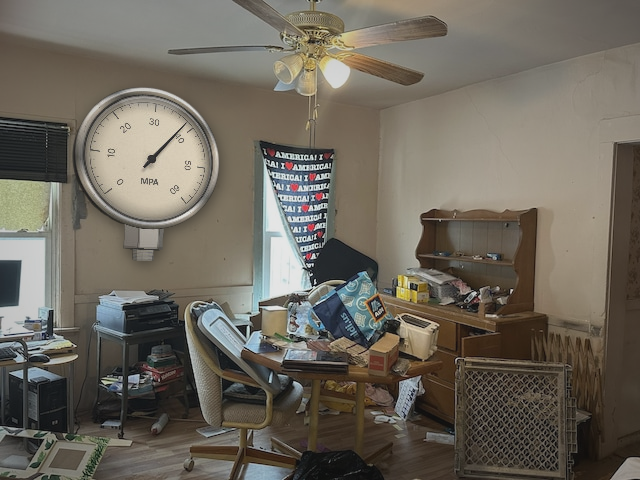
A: 38 MPa
